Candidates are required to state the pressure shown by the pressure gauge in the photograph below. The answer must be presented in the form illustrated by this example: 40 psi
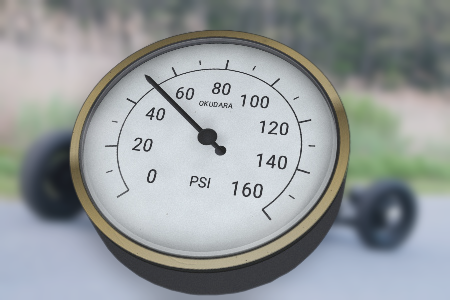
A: 50 psi
